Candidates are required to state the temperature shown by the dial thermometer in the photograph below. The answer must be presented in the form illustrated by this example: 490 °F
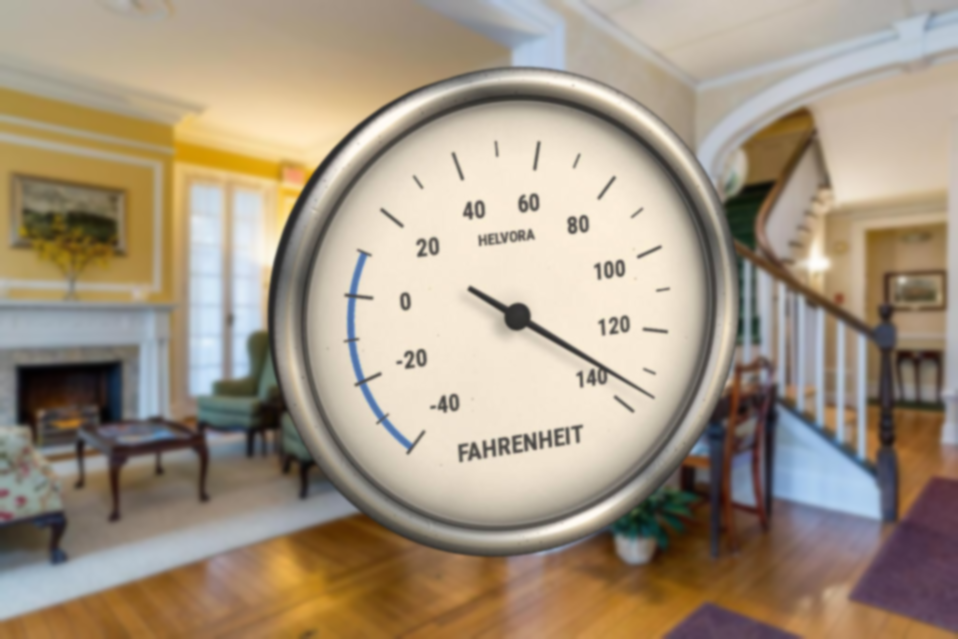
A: 135 °F
